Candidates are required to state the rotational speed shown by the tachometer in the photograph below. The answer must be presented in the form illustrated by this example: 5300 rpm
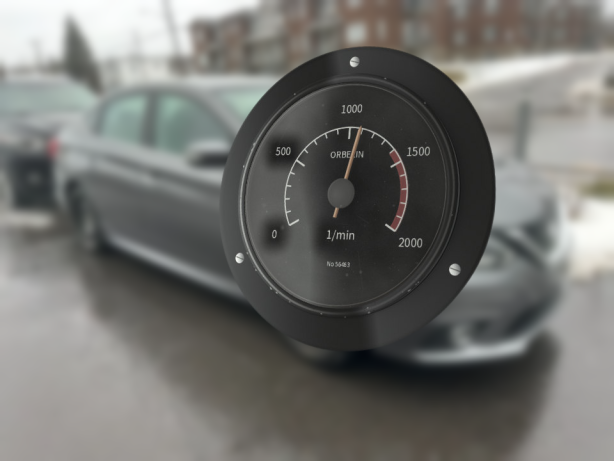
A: 1100 rpm
